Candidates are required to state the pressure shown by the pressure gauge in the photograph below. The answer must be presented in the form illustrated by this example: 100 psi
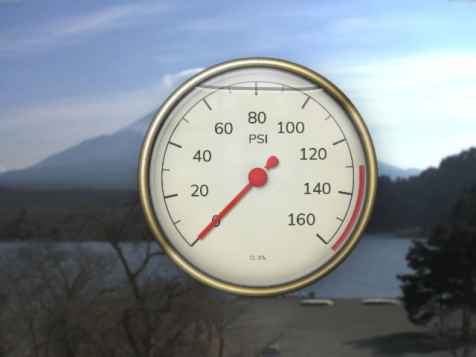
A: 0 psi
